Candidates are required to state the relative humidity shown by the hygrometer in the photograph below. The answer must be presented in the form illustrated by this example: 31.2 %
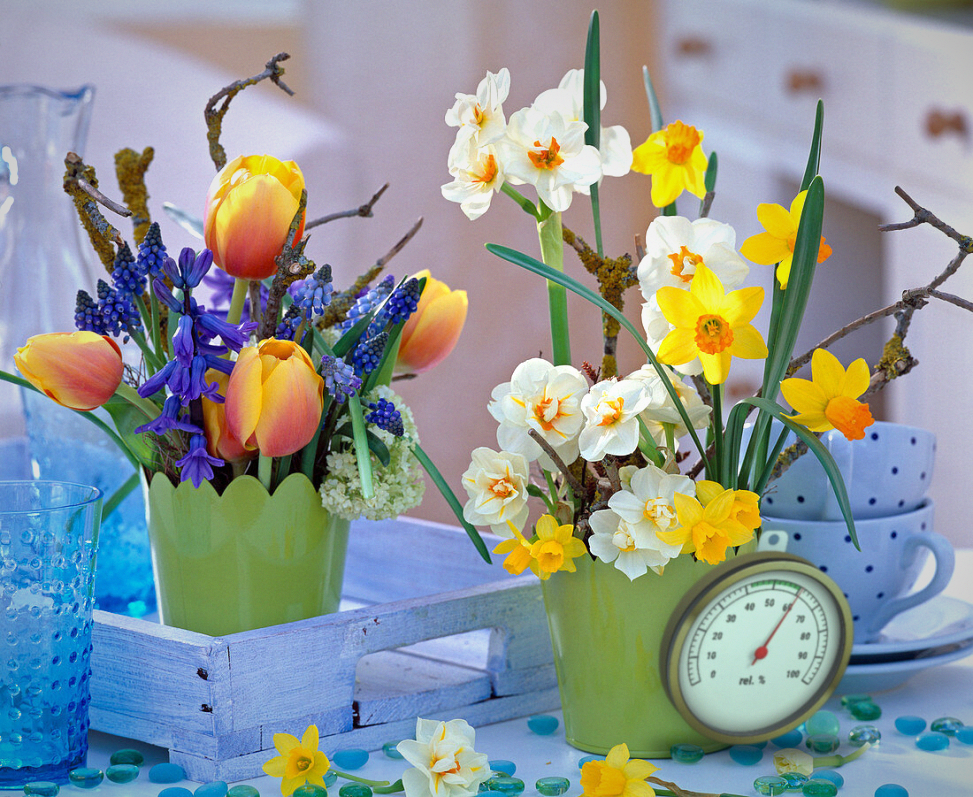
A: 60 %
